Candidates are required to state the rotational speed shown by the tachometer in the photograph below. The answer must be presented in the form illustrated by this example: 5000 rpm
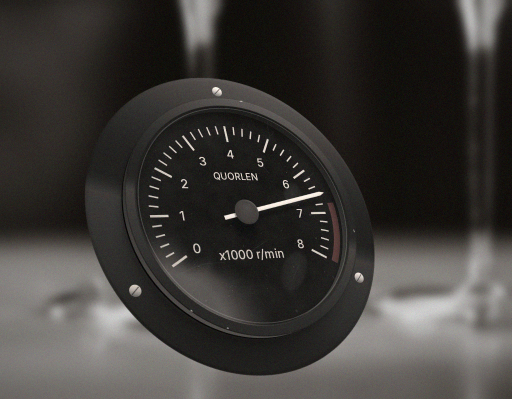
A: 6600 rpm
